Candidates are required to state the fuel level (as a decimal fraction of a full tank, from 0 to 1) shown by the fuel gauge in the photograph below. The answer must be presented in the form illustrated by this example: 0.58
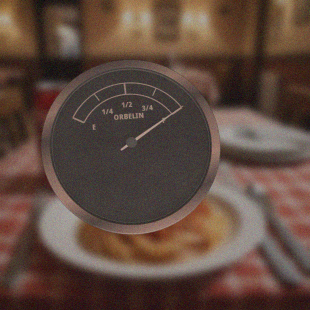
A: 1
